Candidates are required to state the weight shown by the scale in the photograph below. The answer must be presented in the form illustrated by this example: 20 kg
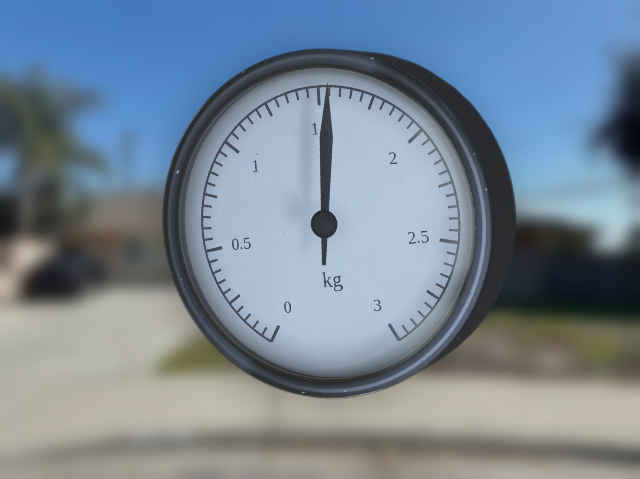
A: 1.55 kg
